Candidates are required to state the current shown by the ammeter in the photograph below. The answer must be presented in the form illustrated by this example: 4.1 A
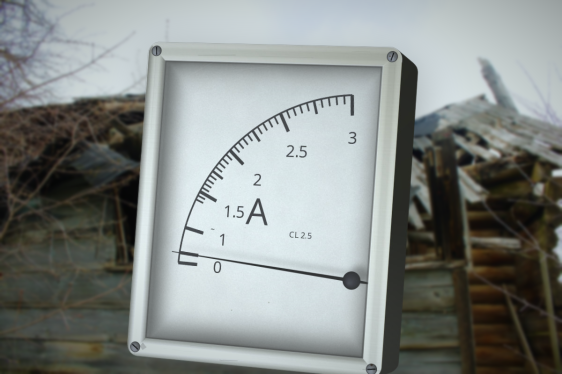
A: 0.5 A
